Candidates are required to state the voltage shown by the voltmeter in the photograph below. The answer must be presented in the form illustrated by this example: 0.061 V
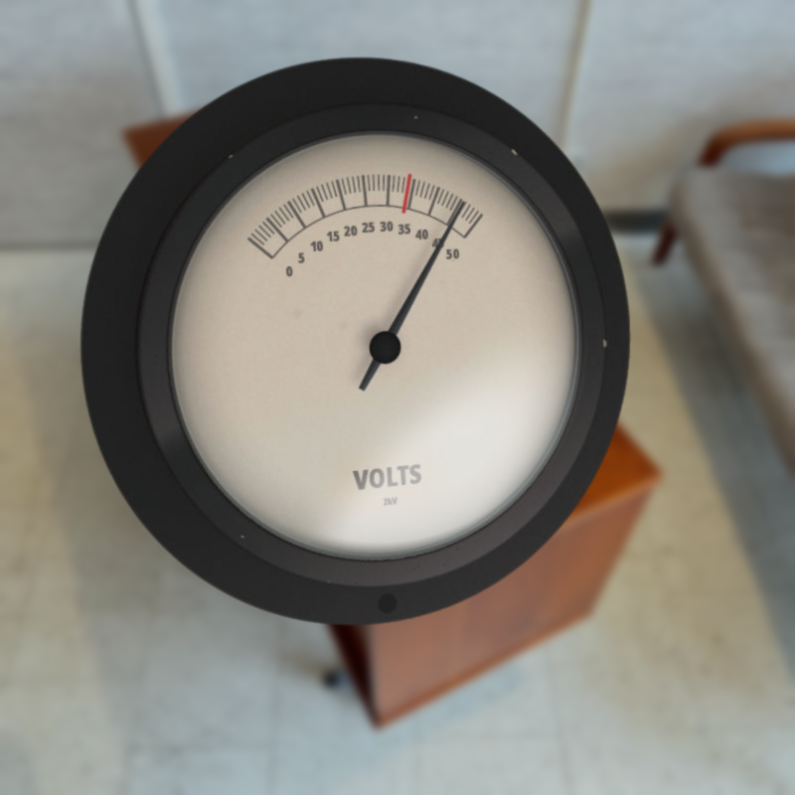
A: 45 V
